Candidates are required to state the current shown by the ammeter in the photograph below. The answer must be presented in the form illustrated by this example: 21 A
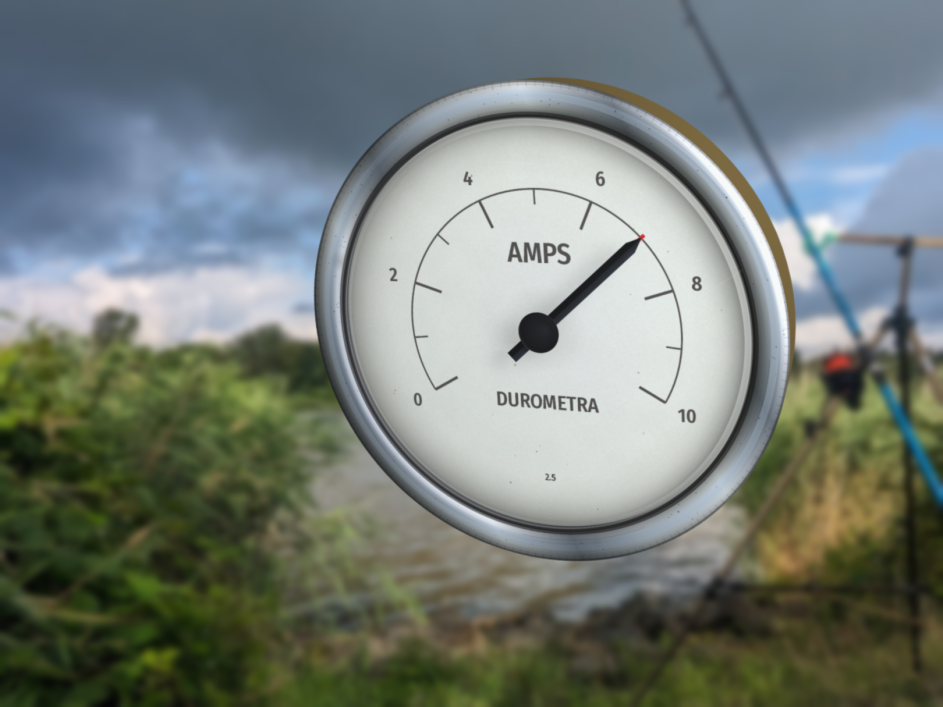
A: 7 A
